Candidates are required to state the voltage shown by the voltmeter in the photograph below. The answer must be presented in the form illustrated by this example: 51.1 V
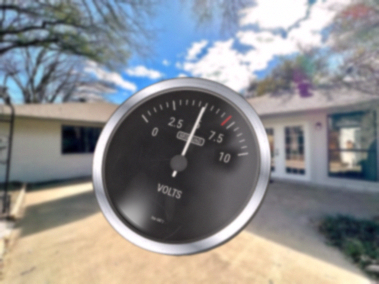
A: 5 V
